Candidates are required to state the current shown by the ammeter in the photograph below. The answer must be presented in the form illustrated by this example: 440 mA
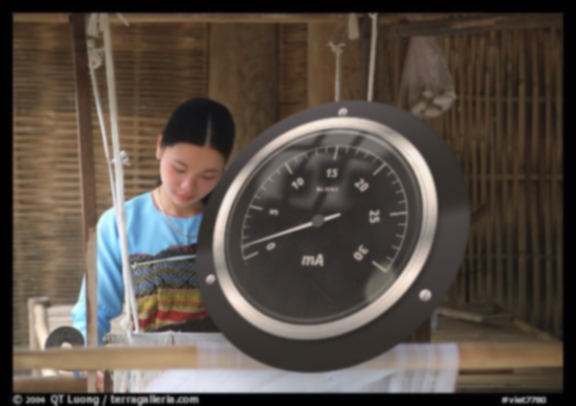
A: 1 mA
